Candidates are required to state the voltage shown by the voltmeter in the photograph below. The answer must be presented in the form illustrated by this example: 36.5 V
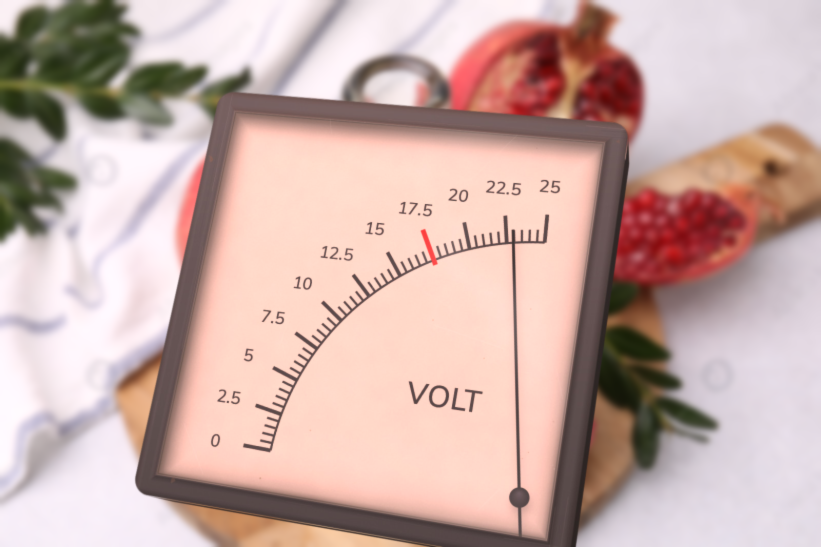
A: 23 V
